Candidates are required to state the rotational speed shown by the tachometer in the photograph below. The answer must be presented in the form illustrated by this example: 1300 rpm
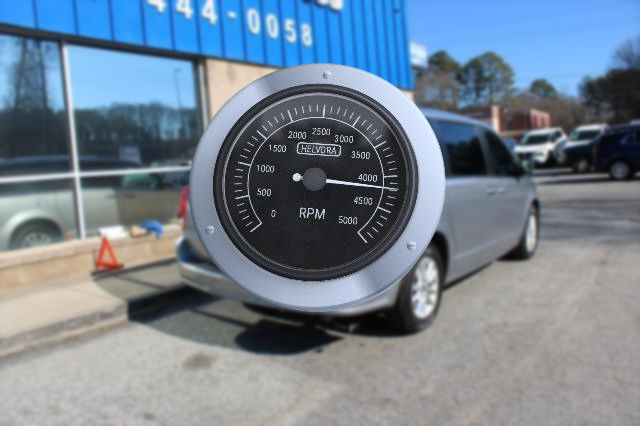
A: 4200 rpm
